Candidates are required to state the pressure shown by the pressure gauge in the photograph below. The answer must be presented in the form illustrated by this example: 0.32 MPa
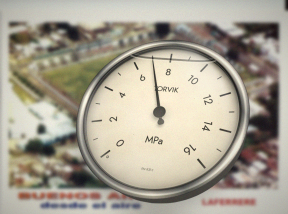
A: 7 MPa
